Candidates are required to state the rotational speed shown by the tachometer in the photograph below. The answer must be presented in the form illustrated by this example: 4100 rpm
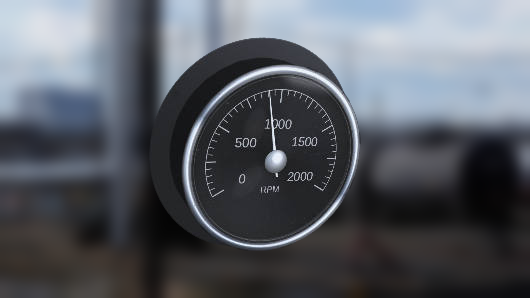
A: 900 rpm
